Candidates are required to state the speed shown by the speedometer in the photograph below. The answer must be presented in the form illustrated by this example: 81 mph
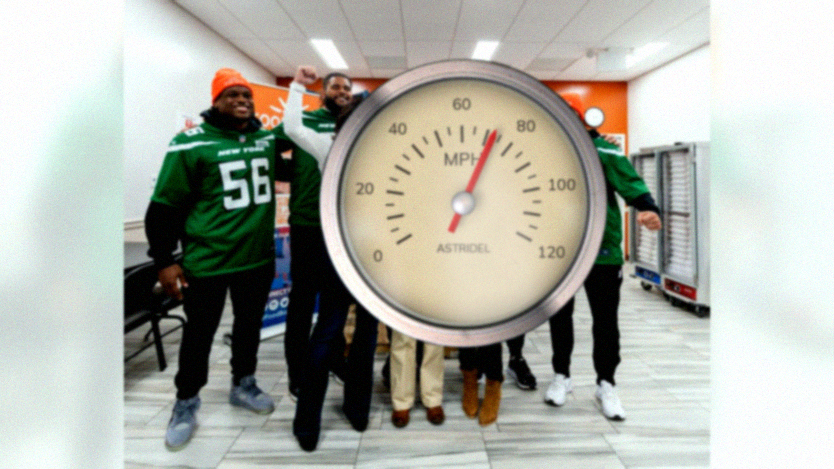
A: 72.5 mph
